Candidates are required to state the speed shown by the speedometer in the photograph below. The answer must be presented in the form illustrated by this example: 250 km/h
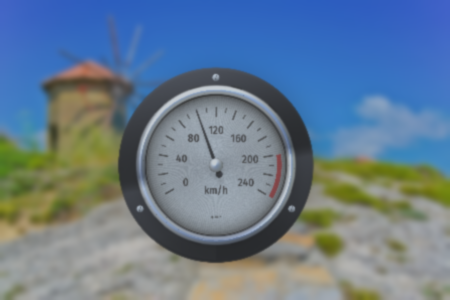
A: 100 km/h
